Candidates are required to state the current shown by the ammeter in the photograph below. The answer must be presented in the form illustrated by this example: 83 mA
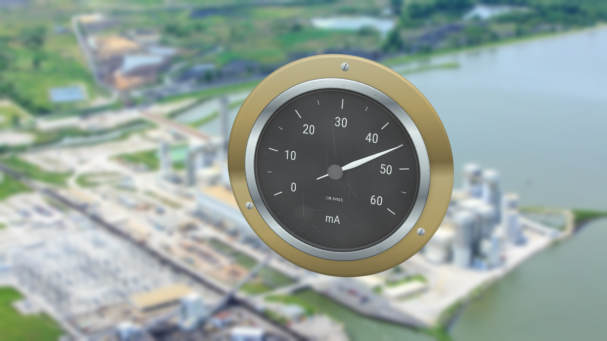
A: 45 mA
